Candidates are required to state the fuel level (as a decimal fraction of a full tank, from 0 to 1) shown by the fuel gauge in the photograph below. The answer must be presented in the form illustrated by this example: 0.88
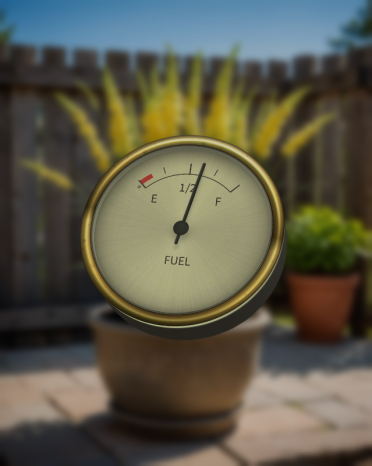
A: 0.625
